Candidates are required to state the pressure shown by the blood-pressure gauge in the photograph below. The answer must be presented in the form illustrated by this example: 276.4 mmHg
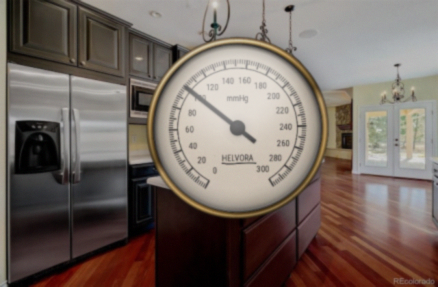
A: 100 mmHg
